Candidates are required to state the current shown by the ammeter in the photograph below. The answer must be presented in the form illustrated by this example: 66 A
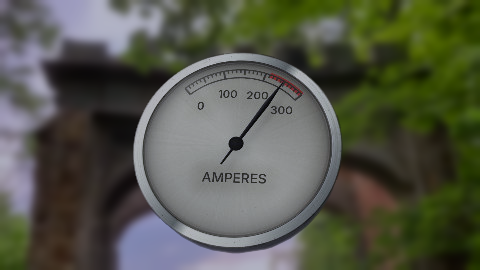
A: 250 A
